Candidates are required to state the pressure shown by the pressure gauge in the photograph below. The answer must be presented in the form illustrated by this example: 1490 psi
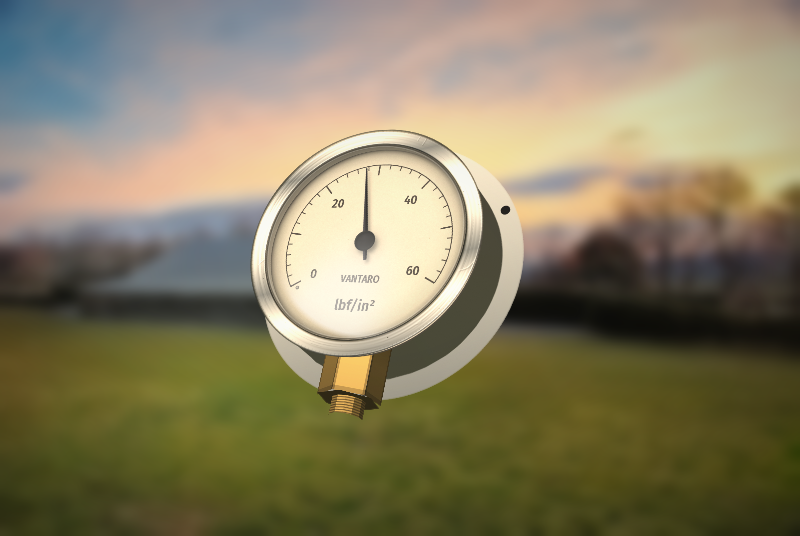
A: 28 psi
